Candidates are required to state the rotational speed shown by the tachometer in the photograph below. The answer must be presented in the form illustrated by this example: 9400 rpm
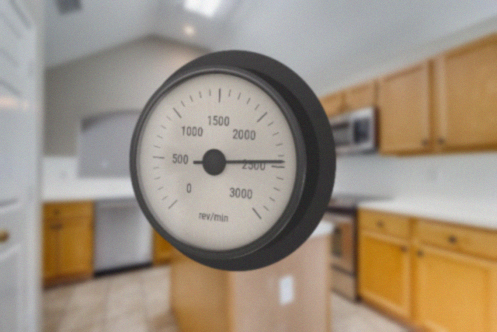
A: 2450 rpm
